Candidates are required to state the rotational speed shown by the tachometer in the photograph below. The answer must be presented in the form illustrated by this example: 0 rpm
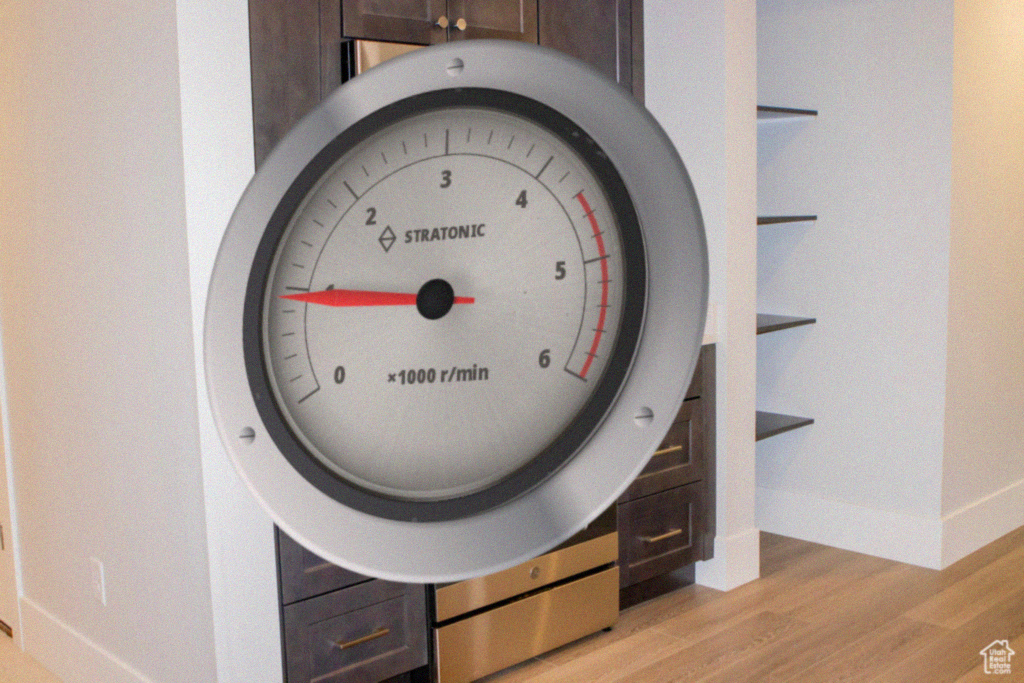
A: 900 rpm
